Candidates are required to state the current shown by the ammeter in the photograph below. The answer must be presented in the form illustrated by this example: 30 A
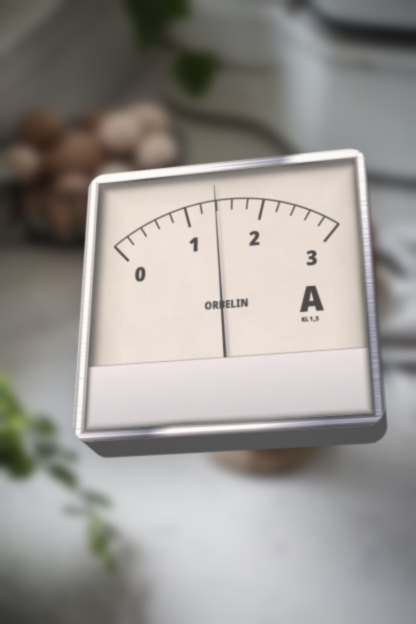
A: 1.4 A
